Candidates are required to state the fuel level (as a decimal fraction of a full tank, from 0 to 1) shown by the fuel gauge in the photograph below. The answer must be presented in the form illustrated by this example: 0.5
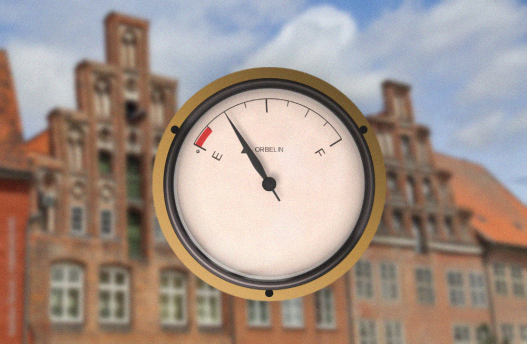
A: 0.25
